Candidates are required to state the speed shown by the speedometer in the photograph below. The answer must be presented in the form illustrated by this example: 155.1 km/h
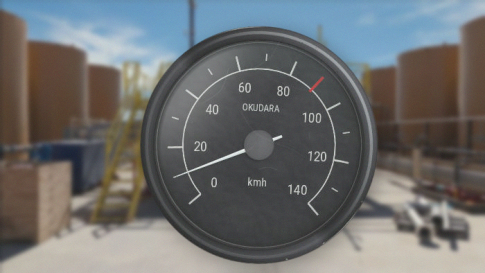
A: 10 km/h
